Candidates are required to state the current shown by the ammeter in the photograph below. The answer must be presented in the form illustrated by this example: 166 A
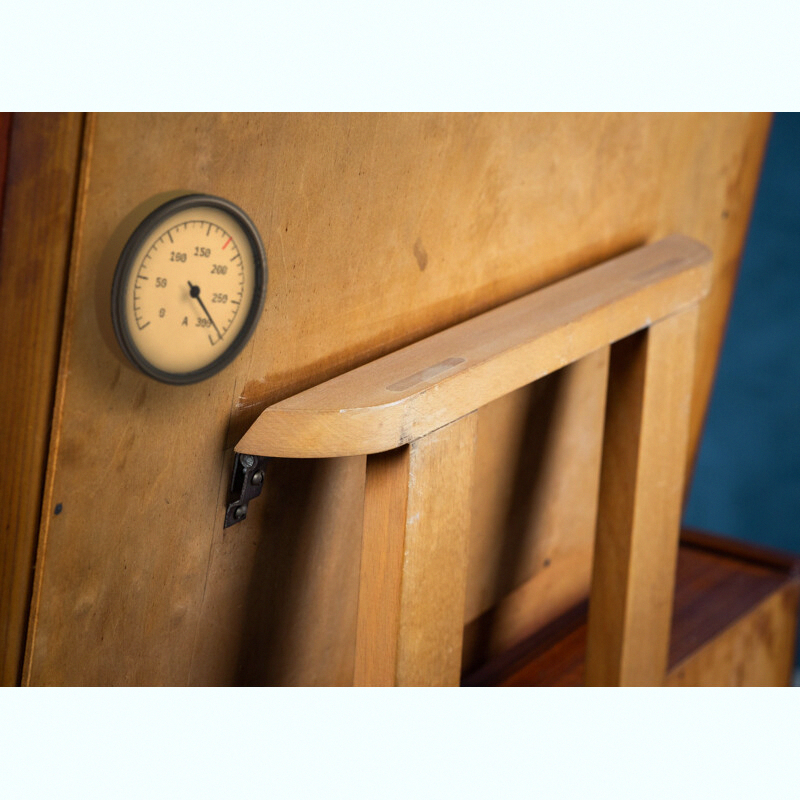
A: 290 A
